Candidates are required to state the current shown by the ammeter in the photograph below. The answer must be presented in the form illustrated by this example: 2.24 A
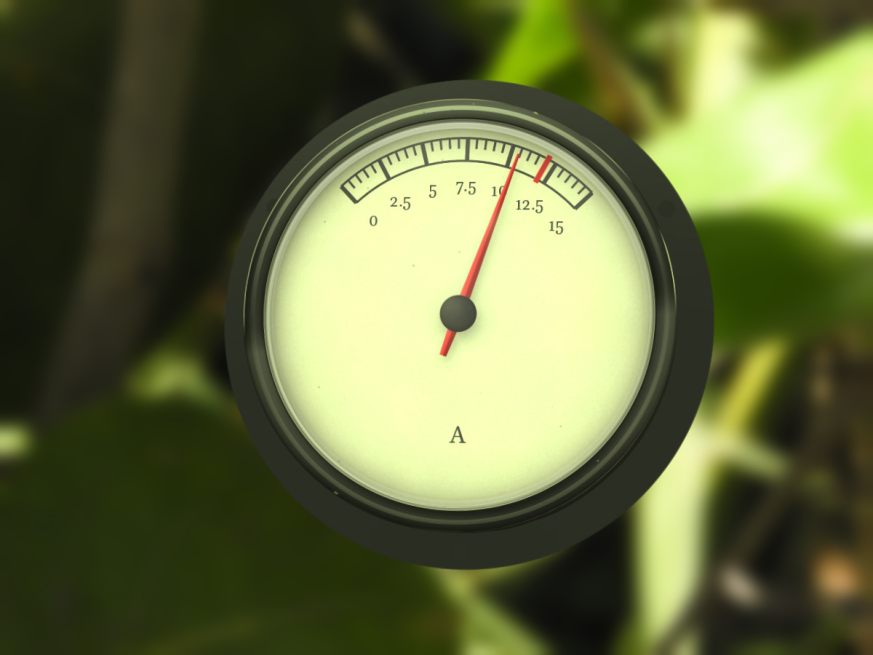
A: 10.5 A
